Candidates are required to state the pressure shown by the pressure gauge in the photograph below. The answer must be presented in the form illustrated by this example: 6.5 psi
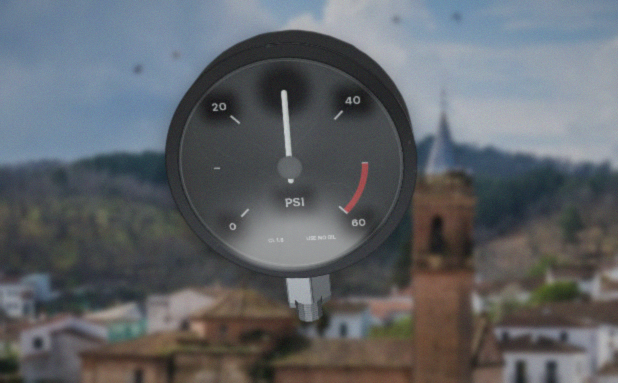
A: 30 psi
